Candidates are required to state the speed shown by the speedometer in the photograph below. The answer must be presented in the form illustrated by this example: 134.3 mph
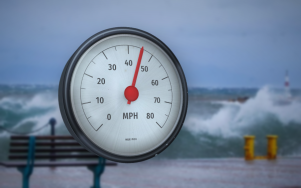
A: 45 mph
